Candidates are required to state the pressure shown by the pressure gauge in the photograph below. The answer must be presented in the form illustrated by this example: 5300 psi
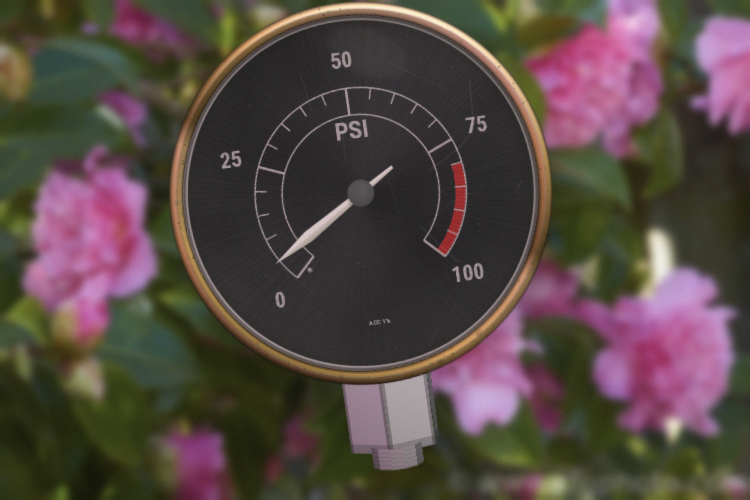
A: 5 psi
